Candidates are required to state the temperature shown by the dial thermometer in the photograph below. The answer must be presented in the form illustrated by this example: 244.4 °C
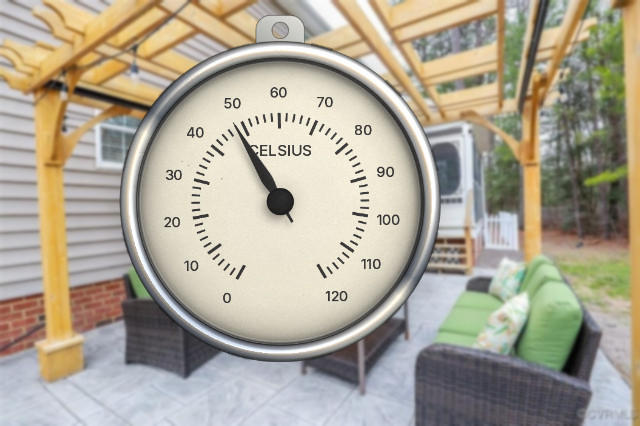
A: 48 °C
